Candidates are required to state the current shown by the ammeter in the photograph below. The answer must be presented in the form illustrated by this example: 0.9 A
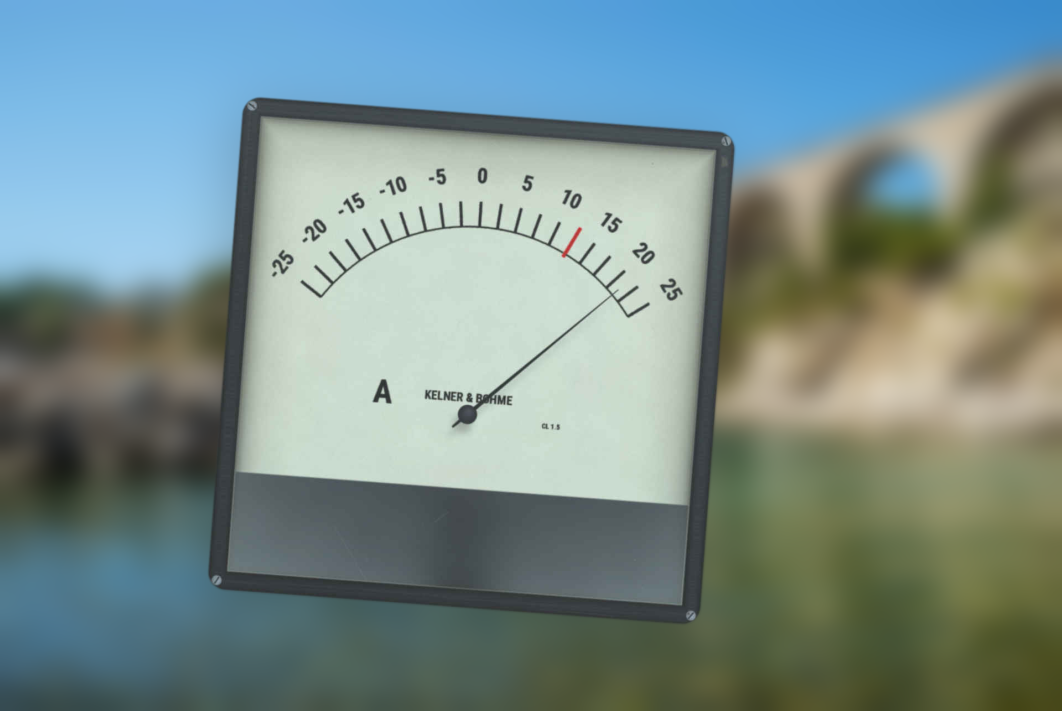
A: 21.25 A
